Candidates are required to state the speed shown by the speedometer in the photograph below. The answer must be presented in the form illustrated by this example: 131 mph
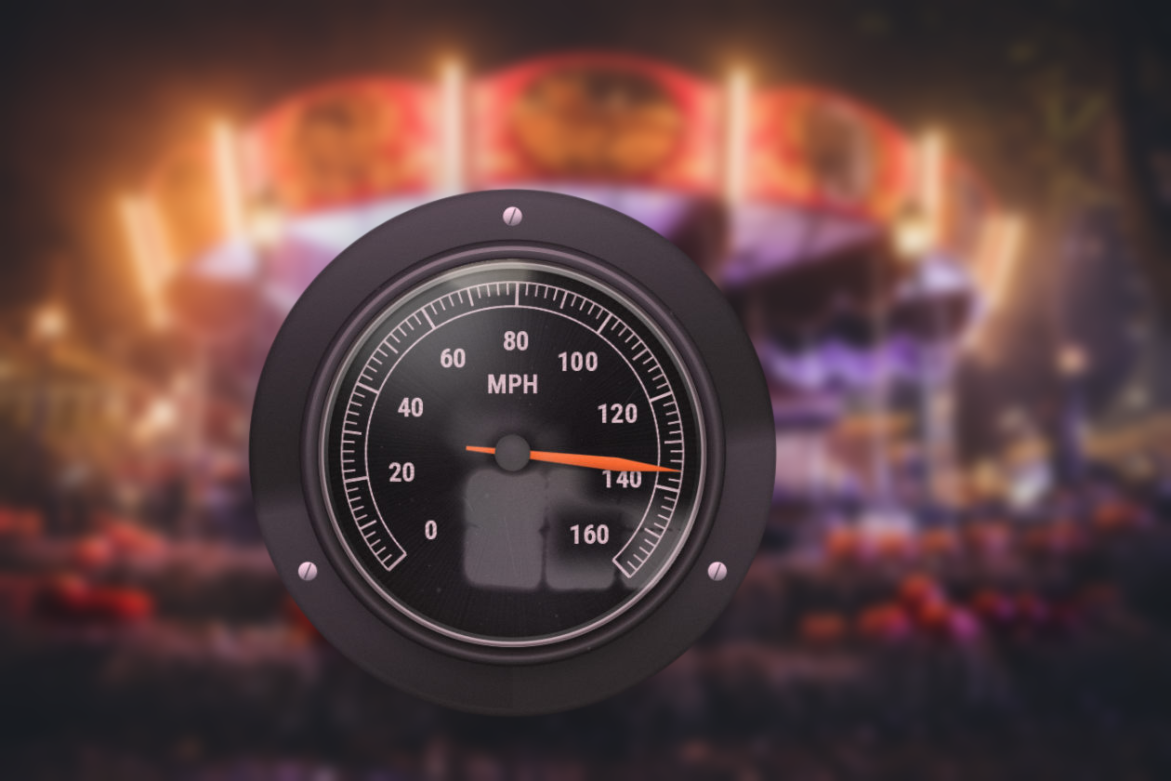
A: 136 mph
